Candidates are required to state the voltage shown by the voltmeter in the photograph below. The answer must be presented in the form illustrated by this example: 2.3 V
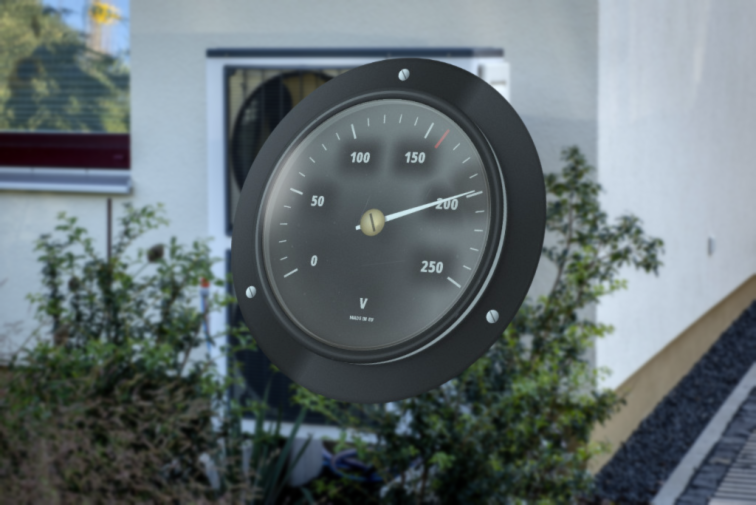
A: 200 V
